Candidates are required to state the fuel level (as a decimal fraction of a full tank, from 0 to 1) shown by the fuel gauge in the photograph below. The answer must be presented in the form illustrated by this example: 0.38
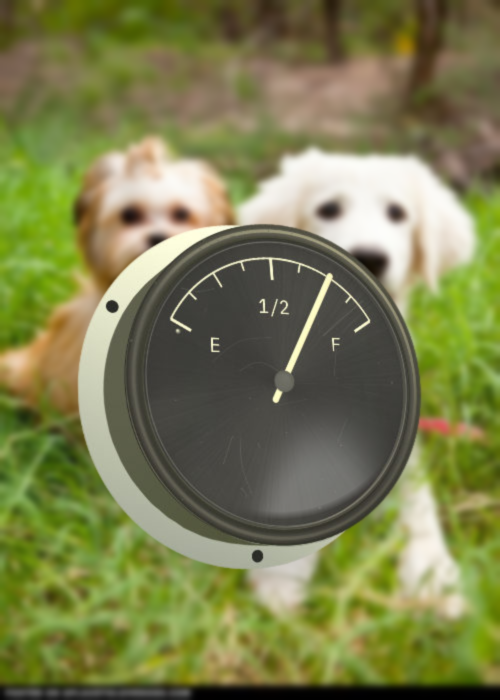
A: 0.75
